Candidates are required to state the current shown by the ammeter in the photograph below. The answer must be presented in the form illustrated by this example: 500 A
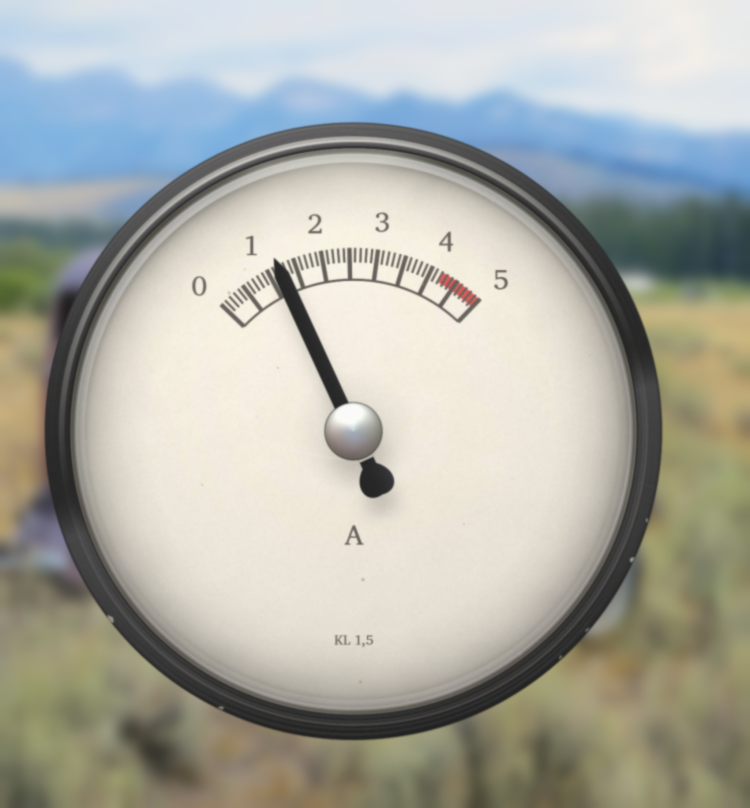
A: 1.2 A
